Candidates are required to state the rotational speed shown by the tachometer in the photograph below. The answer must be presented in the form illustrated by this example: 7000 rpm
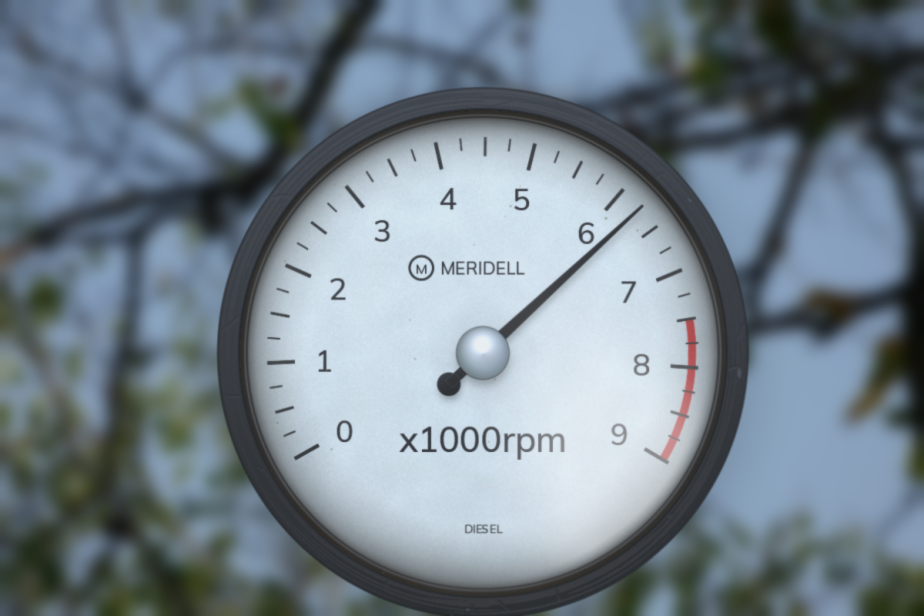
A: 6250 rpm
